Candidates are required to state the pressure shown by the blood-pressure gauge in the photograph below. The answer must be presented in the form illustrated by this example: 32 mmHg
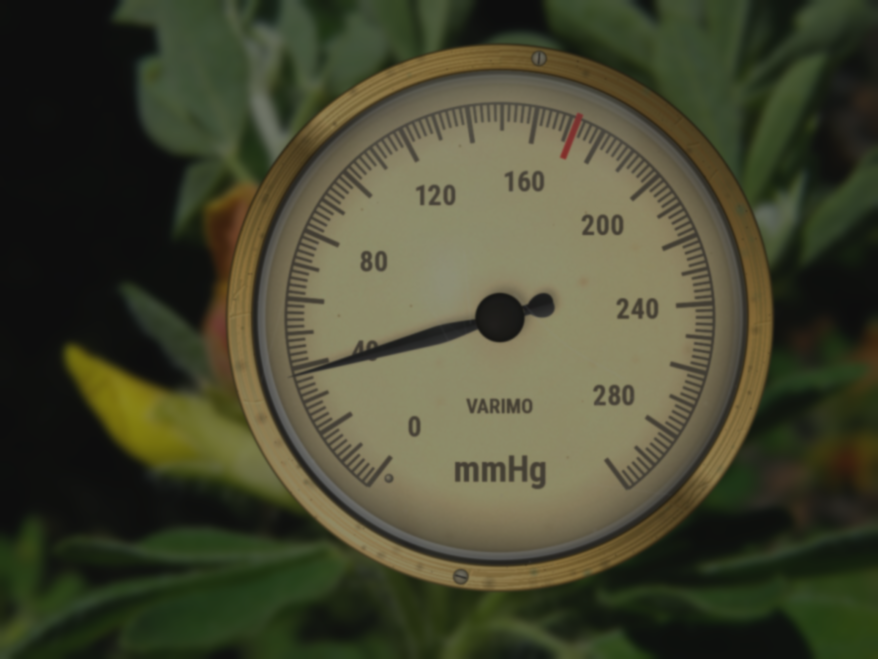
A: 38 mmHg
